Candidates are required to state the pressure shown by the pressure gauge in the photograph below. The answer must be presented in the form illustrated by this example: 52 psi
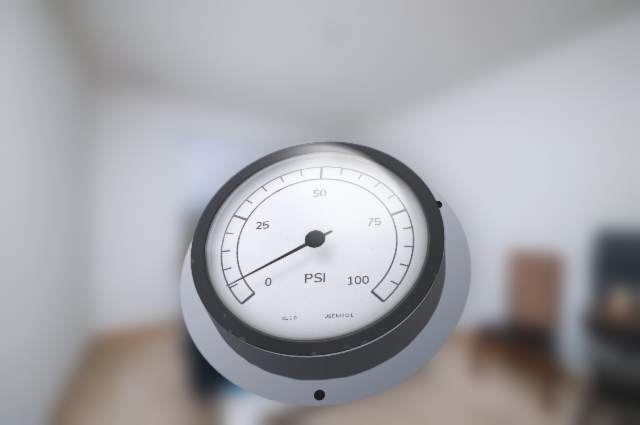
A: 5 psi
